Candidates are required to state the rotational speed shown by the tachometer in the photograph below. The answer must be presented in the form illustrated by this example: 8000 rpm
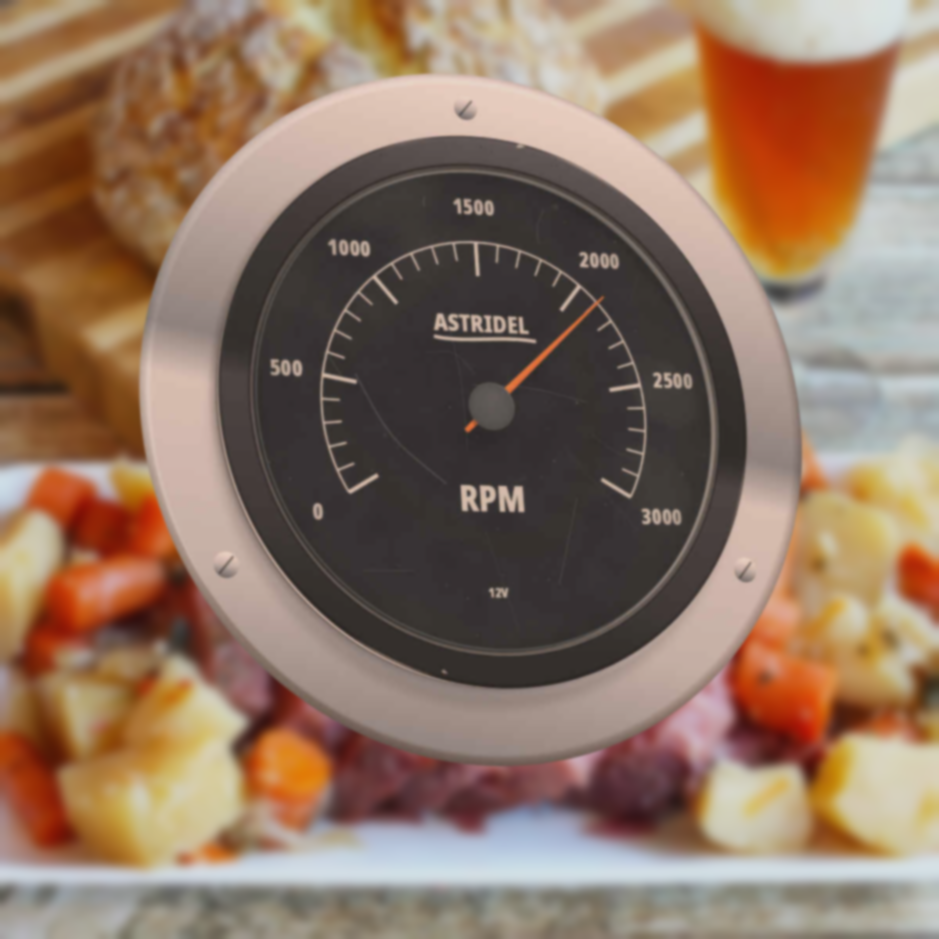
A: 2100 rpm
